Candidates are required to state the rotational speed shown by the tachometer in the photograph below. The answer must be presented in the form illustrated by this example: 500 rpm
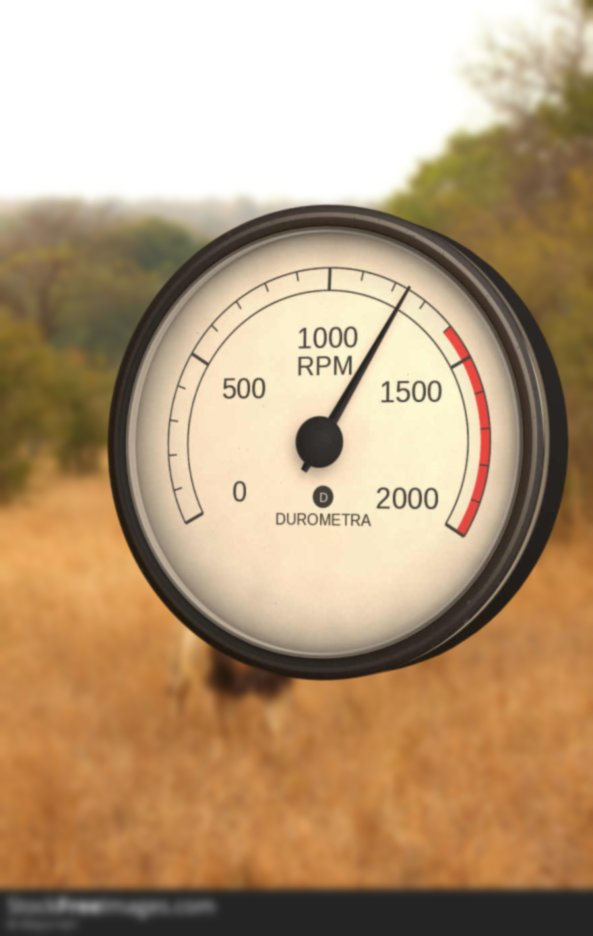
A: 1250 rpm
